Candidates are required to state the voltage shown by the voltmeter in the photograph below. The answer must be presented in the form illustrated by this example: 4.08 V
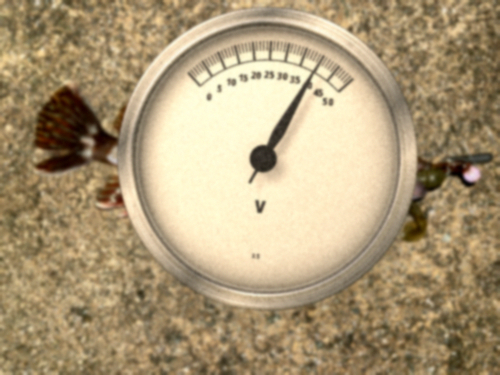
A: 40 V
